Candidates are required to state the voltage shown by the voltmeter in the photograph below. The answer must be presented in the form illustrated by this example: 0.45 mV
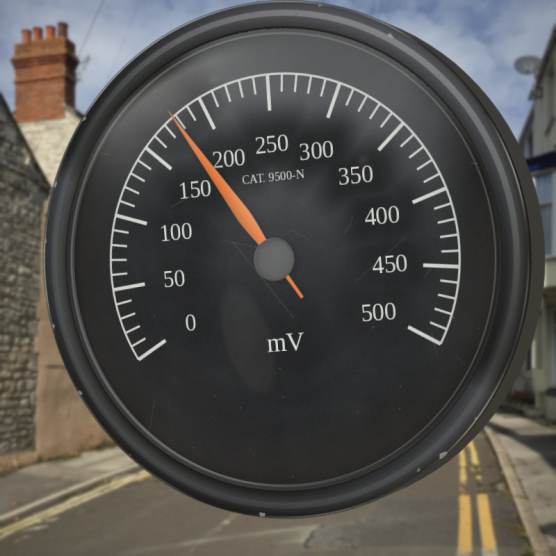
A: 180 mV
